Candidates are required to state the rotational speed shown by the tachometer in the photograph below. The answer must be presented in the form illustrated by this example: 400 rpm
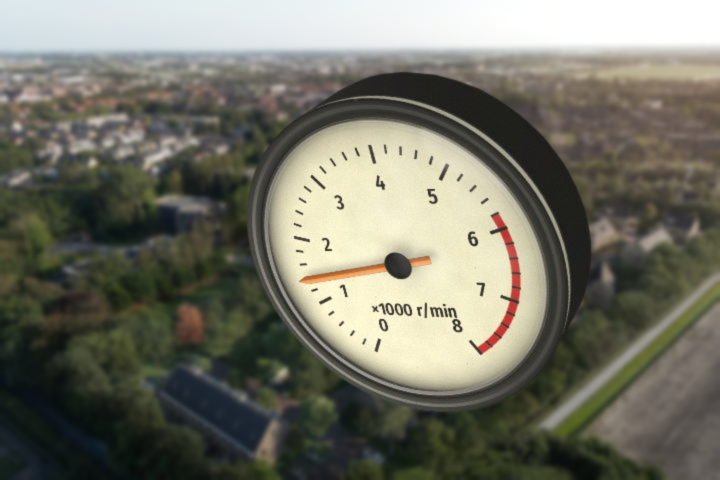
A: 1400 rpm
